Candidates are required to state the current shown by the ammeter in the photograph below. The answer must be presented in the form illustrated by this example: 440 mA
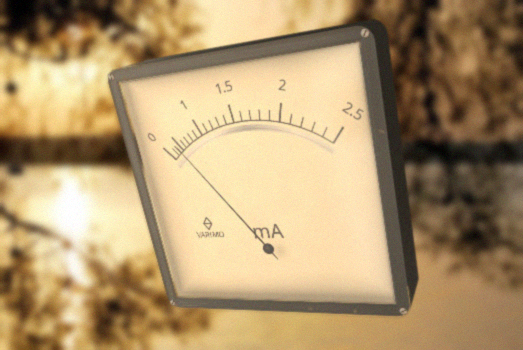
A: 0.5 mA
